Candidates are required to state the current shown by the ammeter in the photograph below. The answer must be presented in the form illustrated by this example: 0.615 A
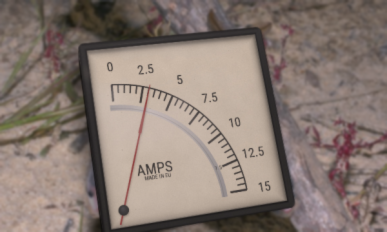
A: 3 A
